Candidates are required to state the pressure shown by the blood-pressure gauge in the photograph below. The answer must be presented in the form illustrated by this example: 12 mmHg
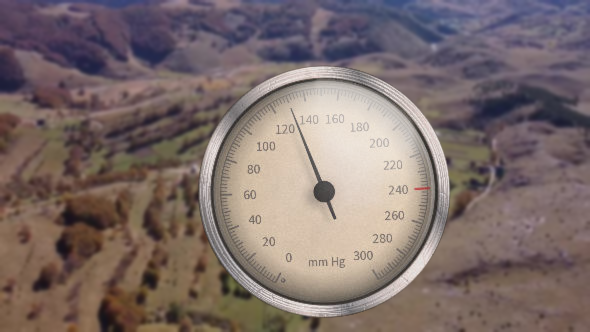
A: 130 mmHg
